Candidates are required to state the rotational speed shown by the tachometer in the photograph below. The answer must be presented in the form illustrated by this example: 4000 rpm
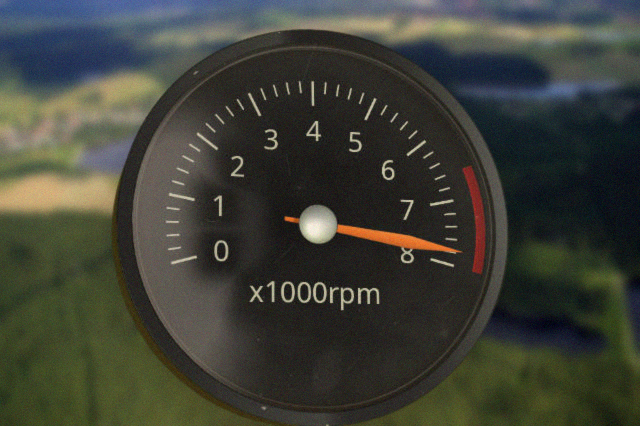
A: 7800 rpm
